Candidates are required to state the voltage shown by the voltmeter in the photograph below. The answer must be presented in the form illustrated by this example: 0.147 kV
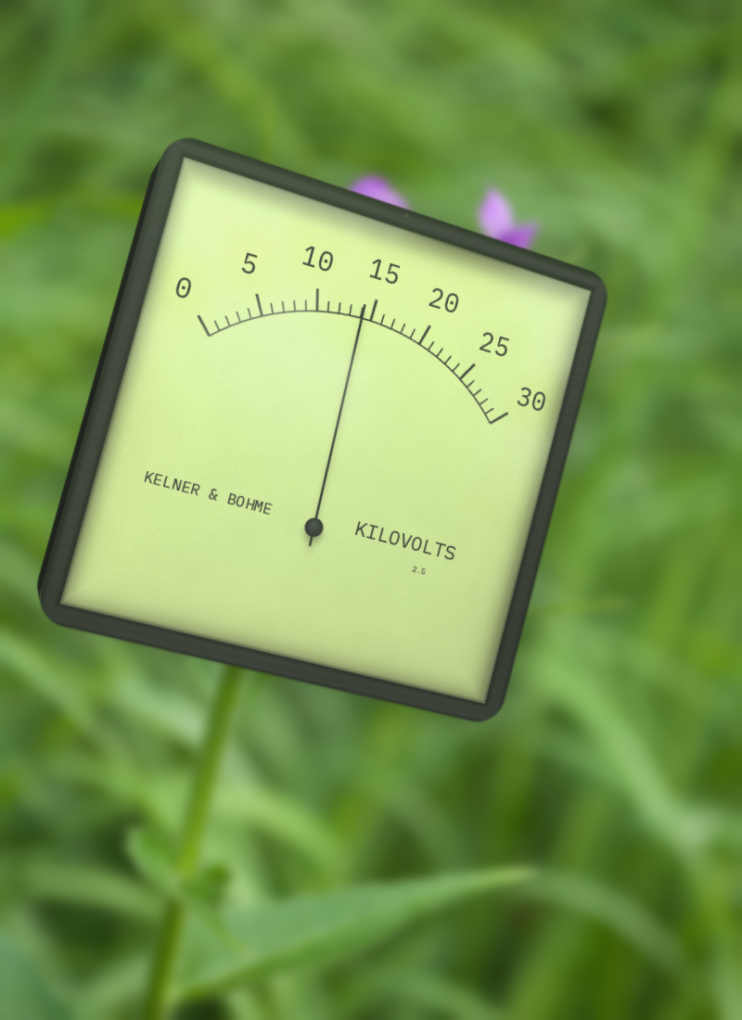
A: 14 kV
